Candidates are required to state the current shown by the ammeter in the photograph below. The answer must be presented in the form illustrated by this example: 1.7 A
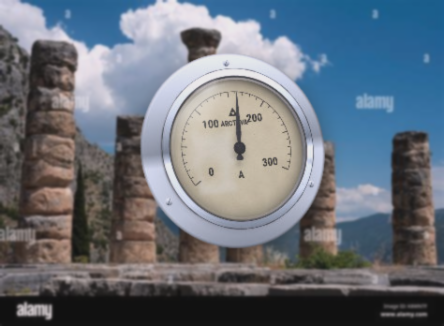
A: 160 A
